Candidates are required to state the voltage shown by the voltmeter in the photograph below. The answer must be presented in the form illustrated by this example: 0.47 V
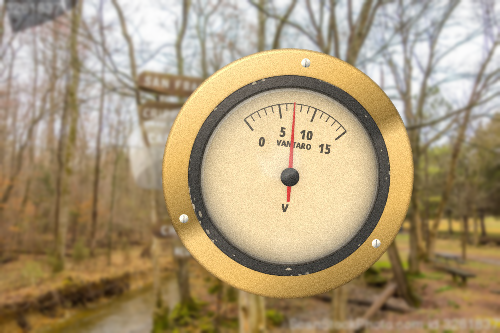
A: 7 V
